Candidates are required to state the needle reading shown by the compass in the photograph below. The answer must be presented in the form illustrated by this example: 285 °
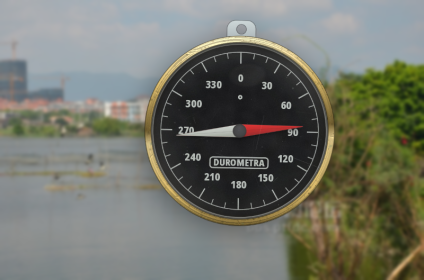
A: 85 °
